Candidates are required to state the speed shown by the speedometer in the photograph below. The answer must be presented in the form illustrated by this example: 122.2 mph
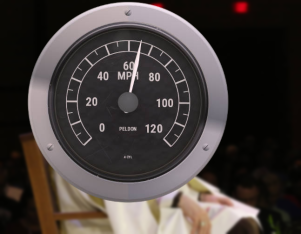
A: 65 mph
